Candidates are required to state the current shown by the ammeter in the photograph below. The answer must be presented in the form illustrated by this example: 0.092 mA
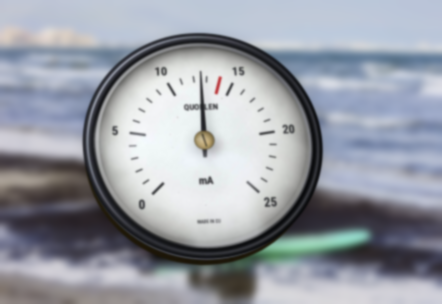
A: 12.5 mA
